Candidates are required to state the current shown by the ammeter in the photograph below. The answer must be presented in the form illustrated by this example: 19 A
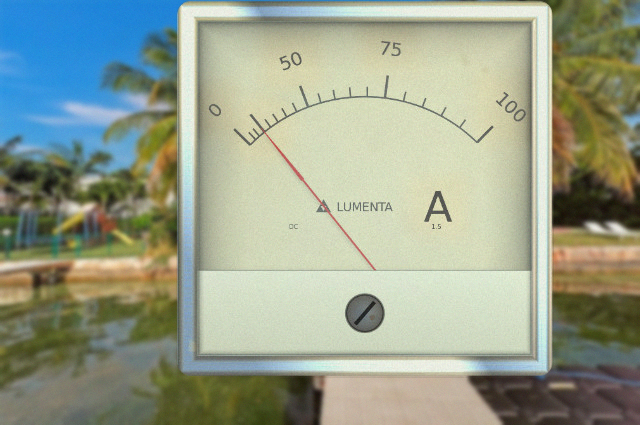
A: 25 A
